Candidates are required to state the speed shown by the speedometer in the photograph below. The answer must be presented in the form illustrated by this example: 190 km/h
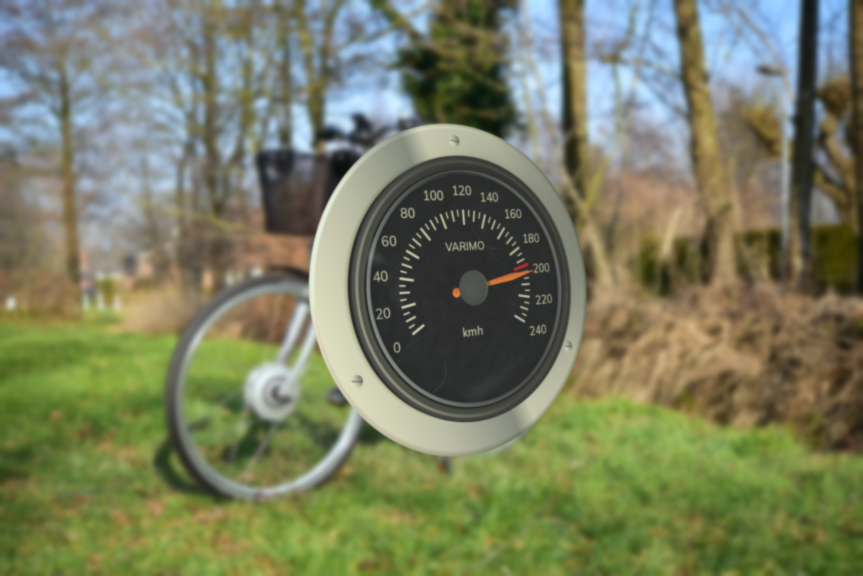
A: 200 km/h
